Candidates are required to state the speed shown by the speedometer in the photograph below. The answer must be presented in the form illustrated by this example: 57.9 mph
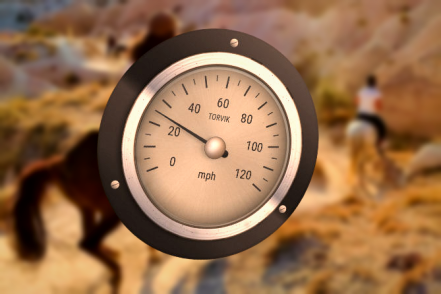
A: 25 mph
